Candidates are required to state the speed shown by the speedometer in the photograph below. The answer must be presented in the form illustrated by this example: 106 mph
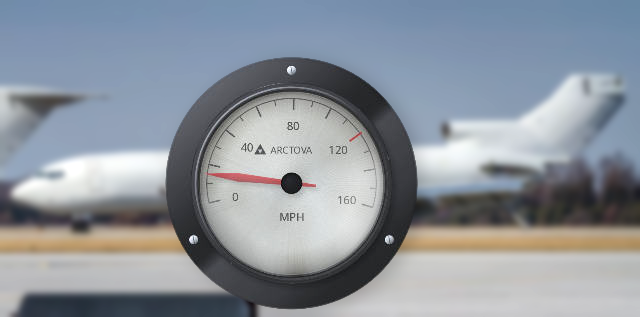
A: 15 mph
